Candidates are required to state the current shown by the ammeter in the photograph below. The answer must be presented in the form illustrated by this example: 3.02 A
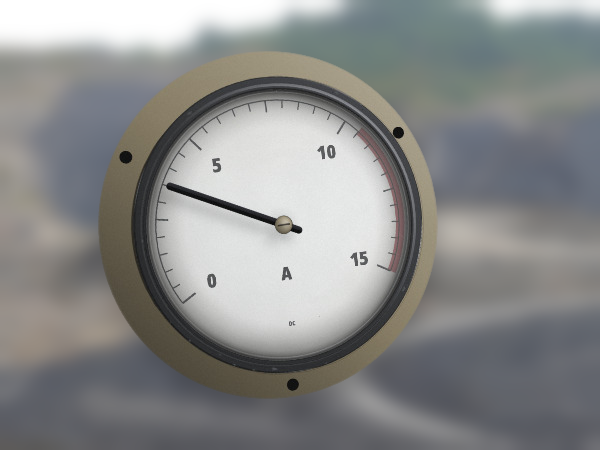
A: 3.5 A
